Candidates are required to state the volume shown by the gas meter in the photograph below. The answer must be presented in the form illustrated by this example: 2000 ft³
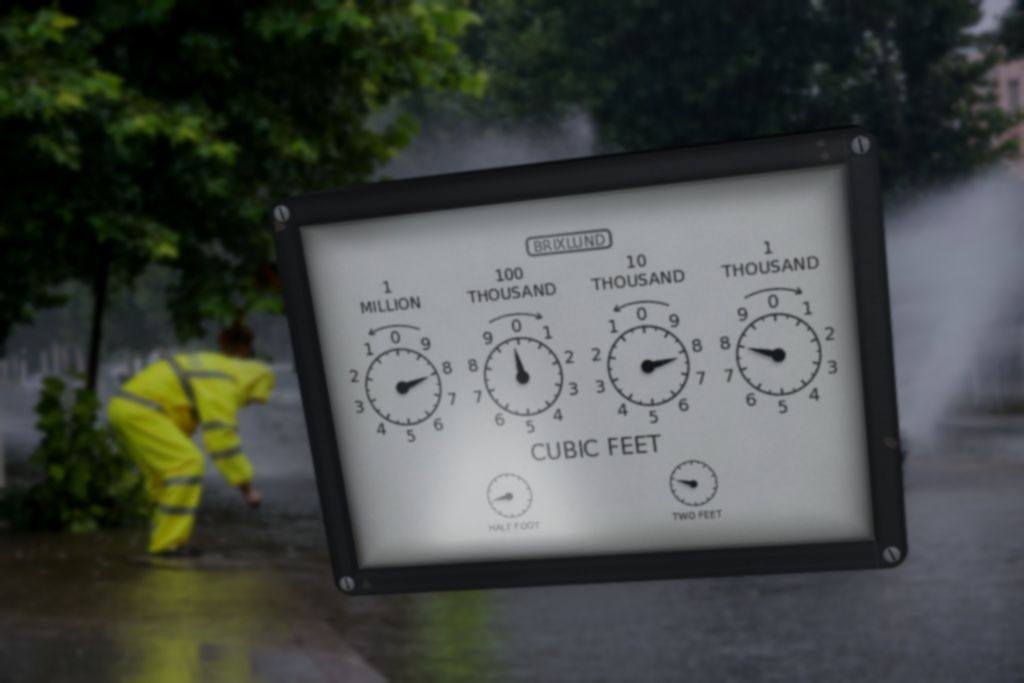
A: 797800 ft³
